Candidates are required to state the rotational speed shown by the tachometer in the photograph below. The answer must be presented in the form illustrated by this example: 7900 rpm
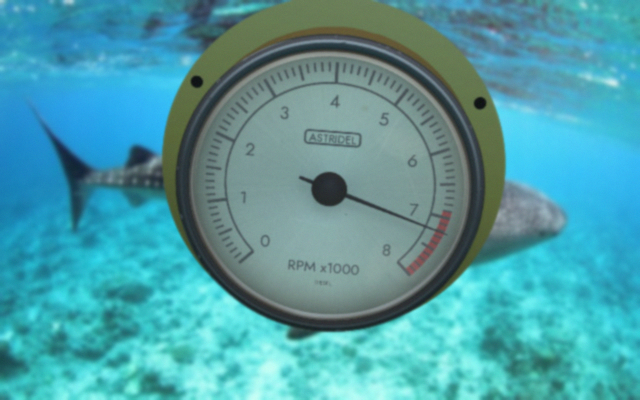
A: 7200 rpm
